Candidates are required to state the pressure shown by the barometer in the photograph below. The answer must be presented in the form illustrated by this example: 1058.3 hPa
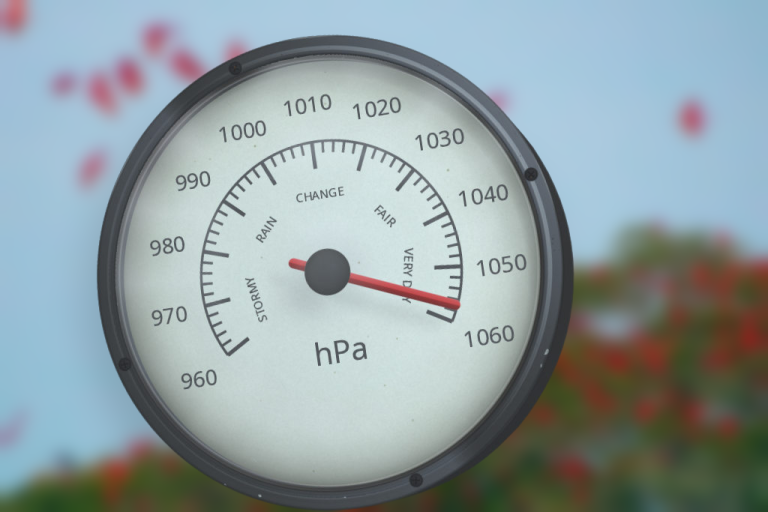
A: 1057 hPa
